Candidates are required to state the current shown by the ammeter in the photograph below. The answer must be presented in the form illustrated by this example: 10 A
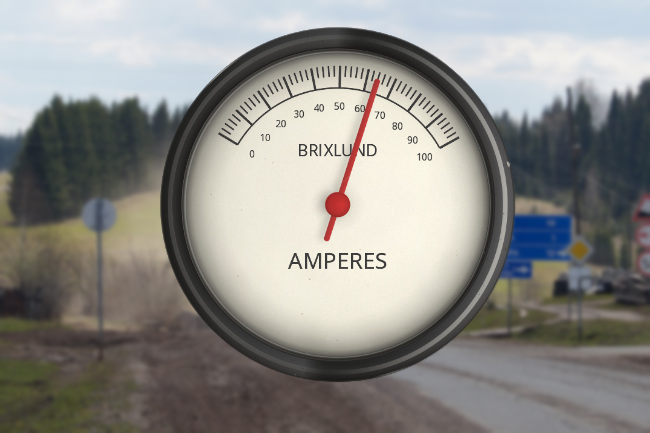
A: 64 A
